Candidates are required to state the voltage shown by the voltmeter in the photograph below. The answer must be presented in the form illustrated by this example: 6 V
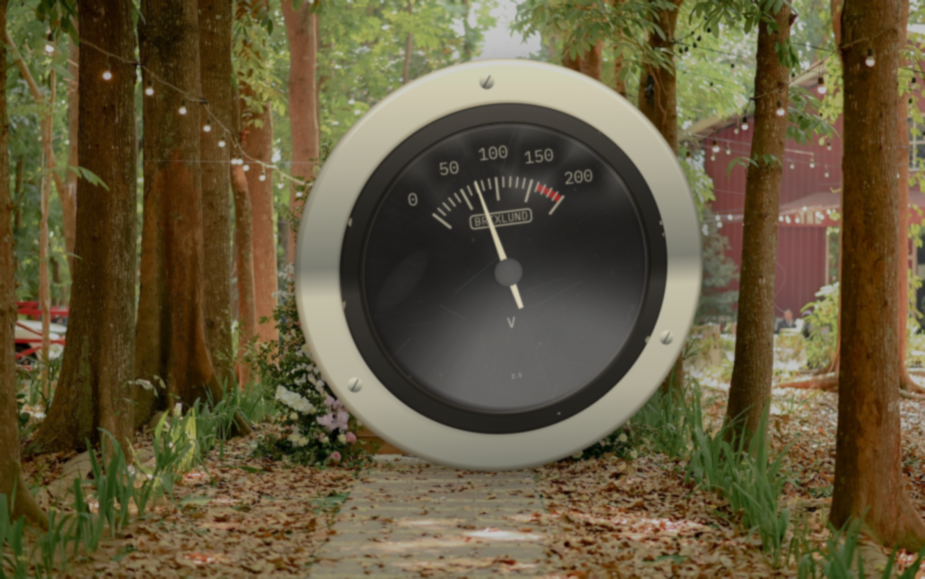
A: 70 V
